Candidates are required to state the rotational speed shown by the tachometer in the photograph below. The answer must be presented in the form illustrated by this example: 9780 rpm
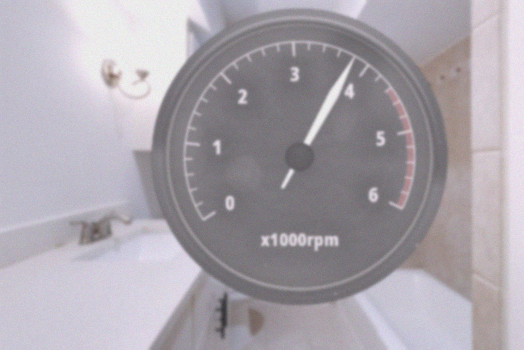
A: 3800 rpm
